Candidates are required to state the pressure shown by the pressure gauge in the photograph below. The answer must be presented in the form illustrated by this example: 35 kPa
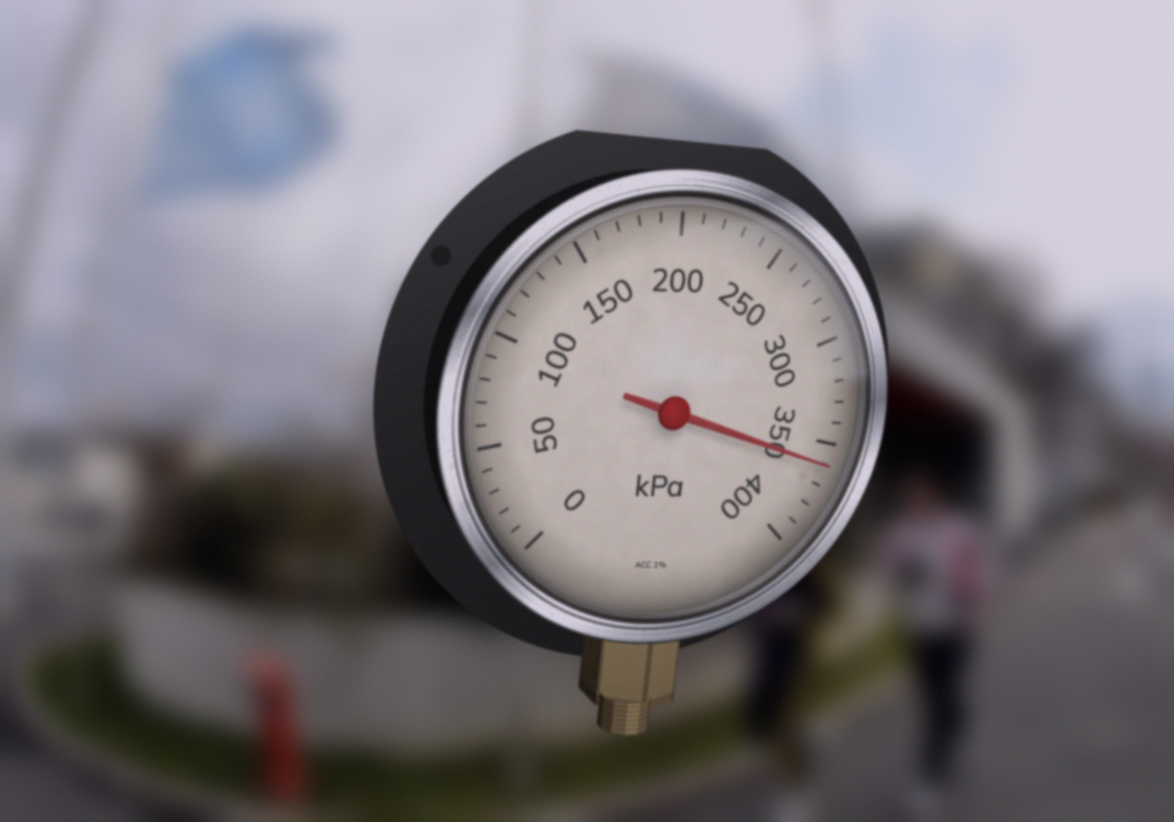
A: 360 kPa
